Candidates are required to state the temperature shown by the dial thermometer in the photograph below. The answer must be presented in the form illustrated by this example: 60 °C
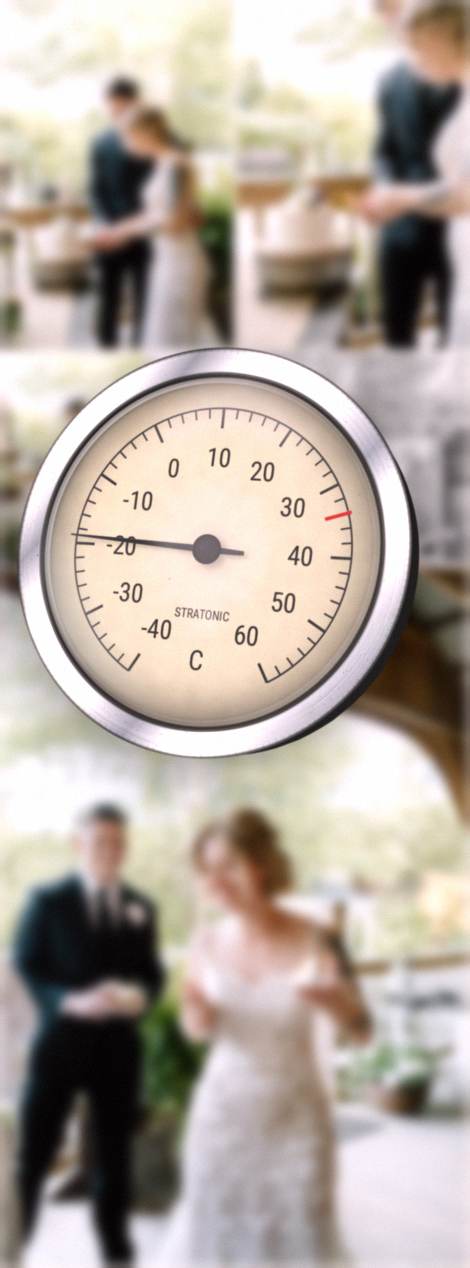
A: -19 °C
